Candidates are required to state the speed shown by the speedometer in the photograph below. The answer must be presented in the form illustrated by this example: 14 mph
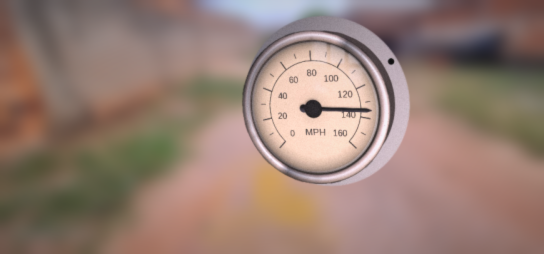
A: 135 mph
